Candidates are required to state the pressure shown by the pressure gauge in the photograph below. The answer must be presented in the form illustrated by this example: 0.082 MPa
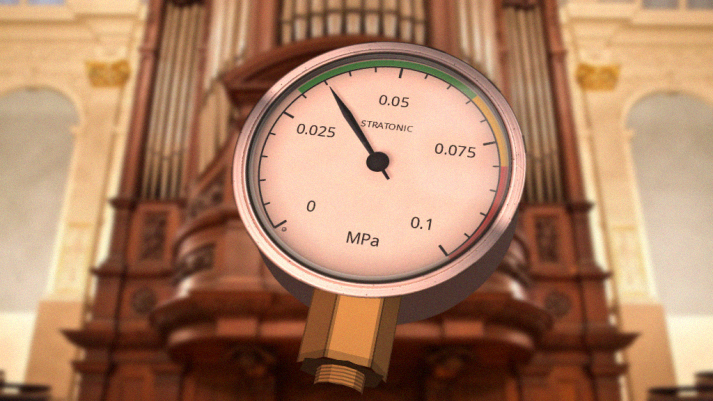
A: 0.035 MPa
